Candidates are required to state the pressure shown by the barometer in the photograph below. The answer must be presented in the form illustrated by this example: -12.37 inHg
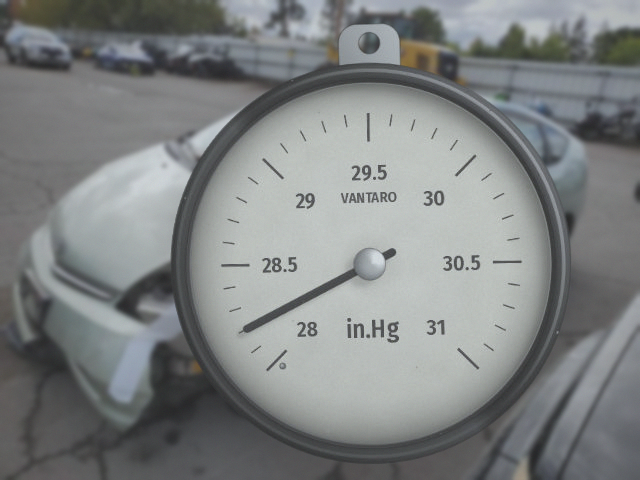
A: 28.2 inHg
